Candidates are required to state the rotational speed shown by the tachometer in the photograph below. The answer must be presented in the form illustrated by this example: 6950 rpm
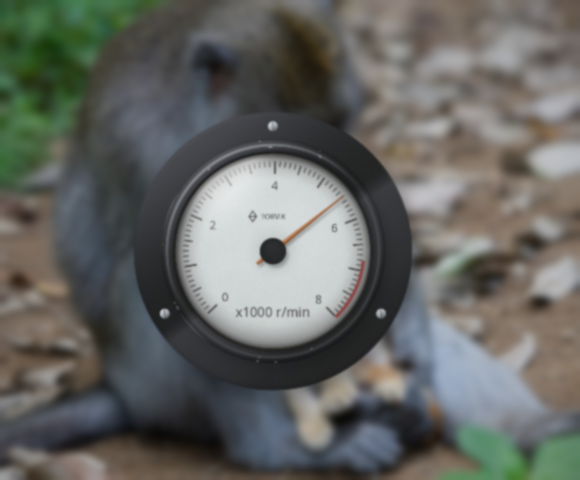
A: 5500 rpm
